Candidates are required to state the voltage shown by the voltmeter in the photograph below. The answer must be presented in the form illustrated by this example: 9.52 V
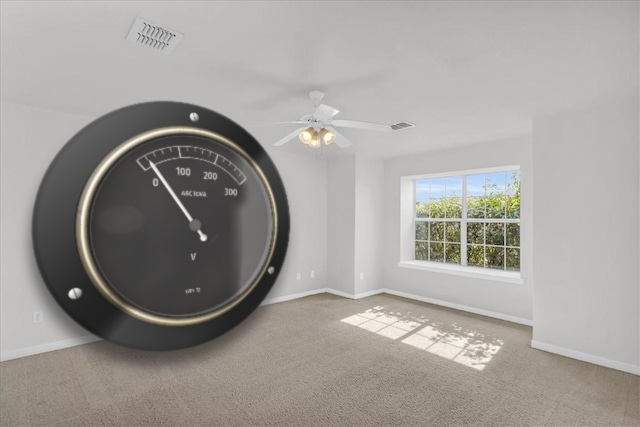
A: 20 V
